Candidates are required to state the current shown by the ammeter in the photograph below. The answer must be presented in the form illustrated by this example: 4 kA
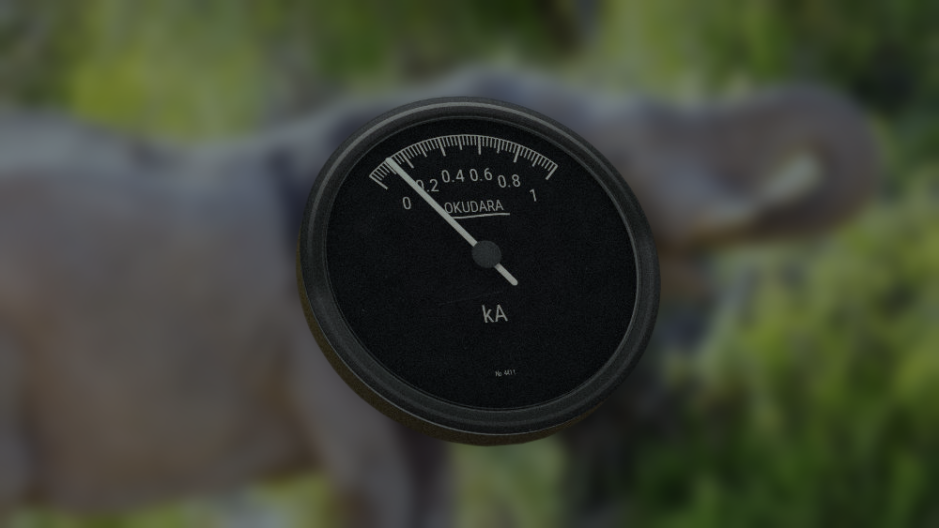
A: 0.1 kA
